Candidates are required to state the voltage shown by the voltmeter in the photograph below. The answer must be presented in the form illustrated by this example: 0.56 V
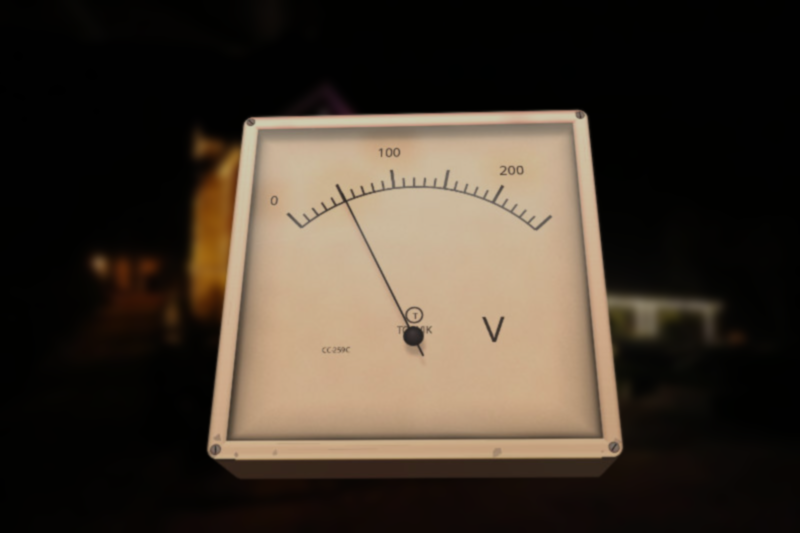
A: 50 V
